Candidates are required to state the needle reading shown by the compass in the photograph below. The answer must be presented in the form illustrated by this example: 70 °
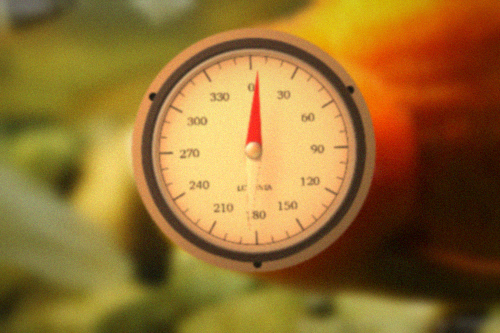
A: 5 °
